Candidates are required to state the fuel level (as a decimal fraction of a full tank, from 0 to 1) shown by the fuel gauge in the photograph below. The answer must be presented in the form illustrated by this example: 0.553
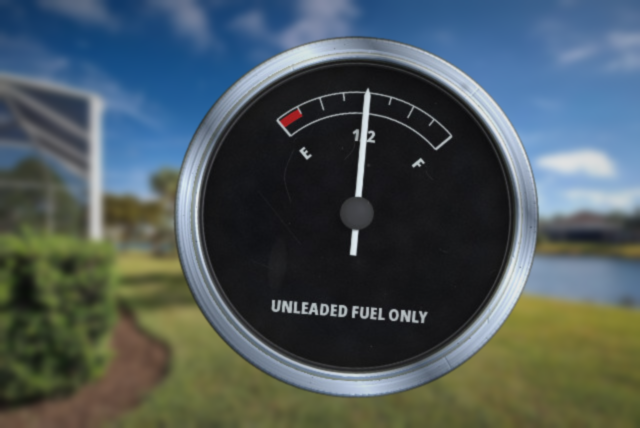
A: 0.5
